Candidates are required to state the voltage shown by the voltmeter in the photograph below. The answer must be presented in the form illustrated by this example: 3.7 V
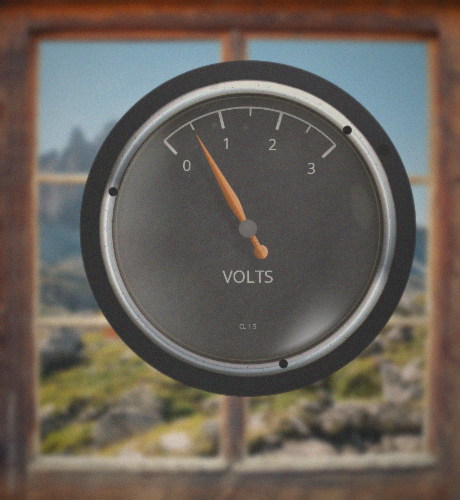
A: 0.5 V
